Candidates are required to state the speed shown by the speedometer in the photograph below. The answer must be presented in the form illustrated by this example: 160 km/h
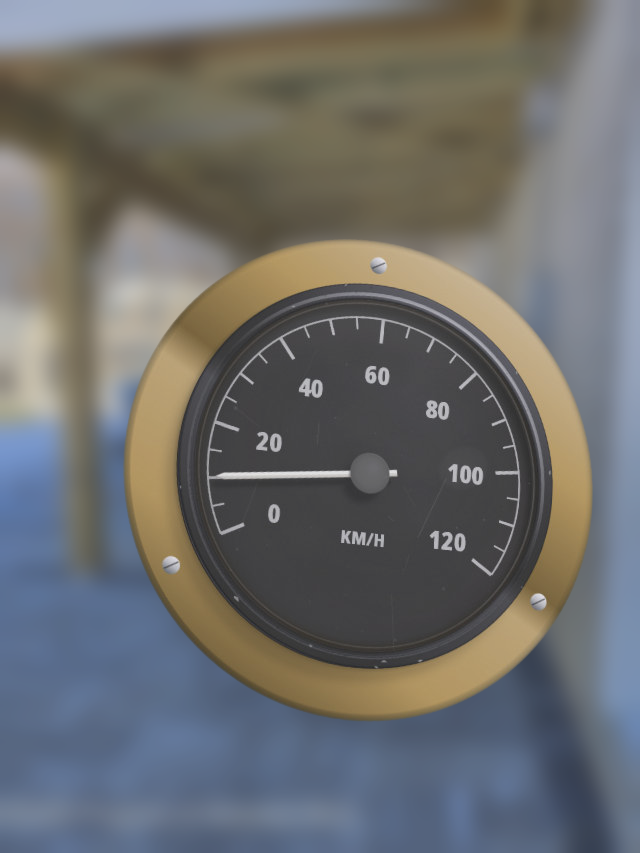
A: 10 km/h
